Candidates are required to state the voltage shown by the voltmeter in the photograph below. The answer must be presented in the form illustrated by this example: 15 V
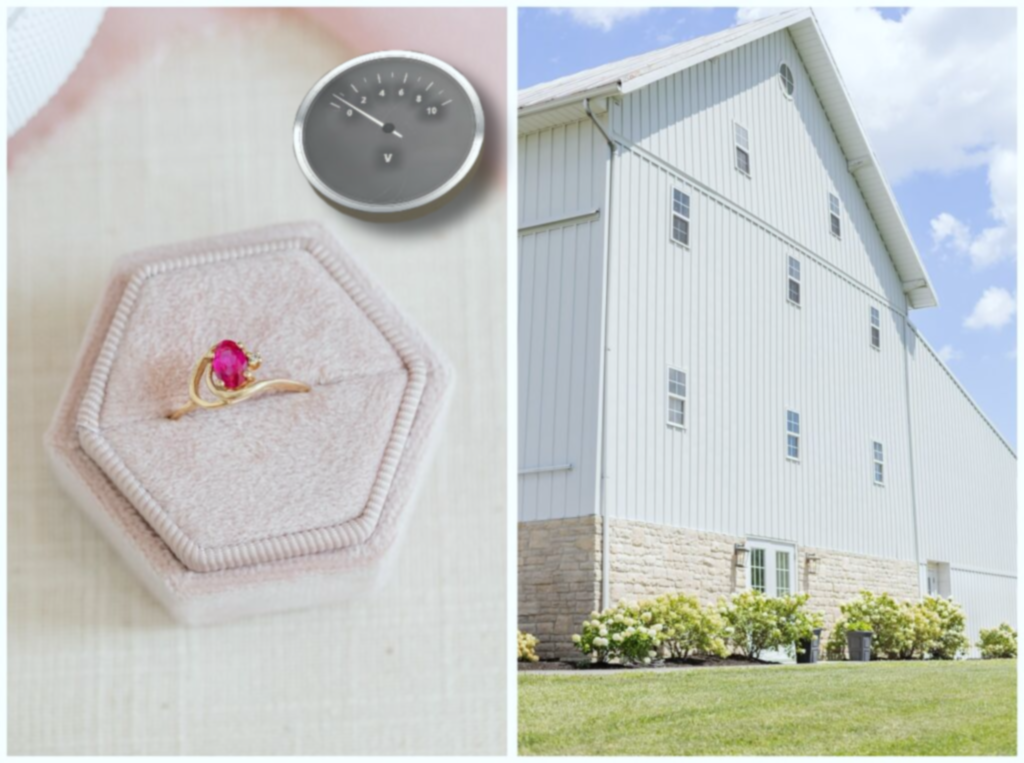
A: 0.5 V
